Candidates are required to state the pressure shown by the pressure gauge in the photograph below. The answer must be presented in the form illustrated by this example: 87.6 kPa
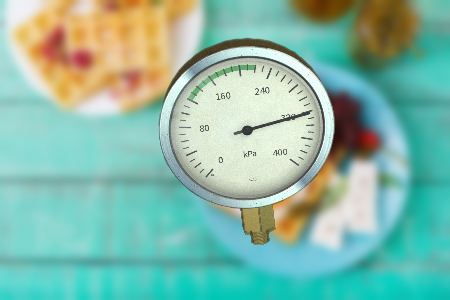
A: 320 kPa
